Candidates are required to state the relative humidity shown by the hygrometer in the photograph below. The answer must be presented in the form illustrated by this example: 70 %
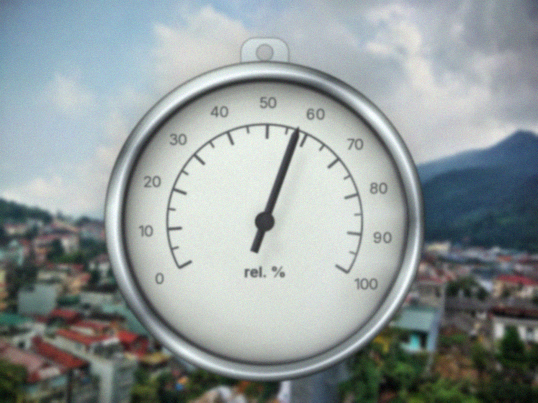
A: 57.5 %
